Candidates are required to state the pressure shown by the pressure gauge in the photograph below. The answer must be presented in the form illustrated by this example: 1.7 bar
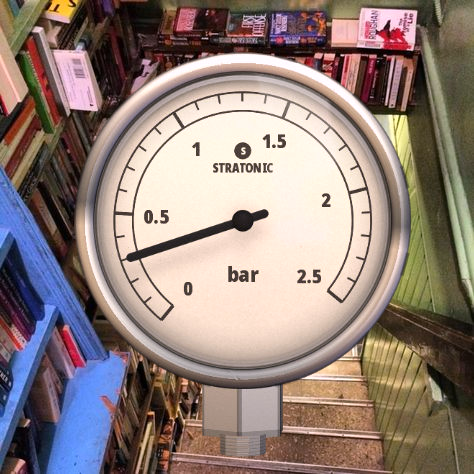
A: 0.3 bar
